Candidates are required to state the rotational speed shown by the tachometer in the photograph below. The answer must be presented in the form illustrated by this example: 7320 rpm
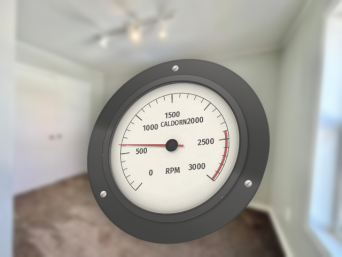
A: 600 rpm
